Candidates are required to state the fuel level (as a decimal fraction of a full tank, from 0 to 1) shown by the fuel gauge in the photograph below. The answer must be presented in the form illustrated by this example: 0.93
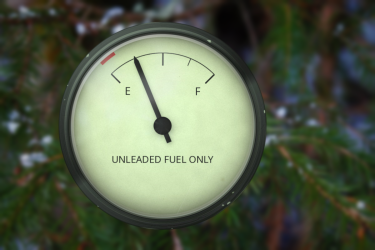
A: 0.25
